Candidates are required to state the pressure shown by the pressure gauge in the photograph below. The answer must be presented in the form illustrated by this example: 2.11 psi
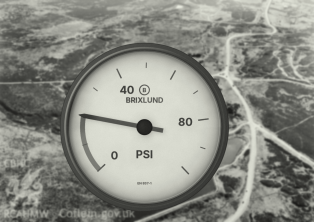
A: 20 psi
